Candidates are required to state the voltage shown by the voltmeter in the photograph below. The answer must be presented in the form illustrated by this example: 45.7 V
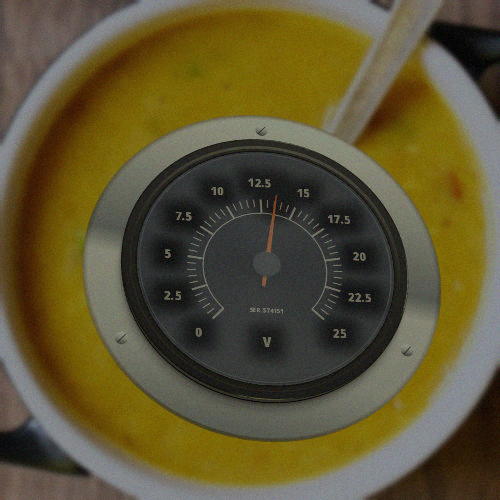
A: 13.5 V
